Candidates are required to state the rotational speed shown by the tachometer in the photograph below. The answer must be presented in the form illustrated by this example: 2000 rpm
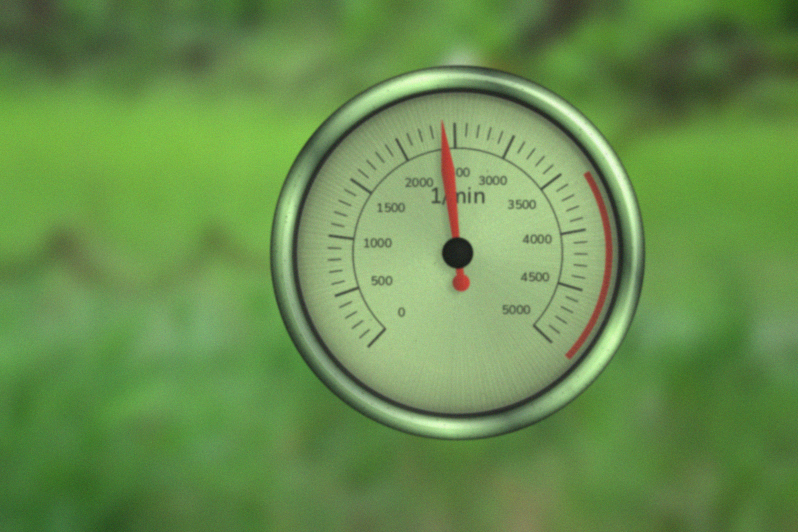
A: 2400 rpm
